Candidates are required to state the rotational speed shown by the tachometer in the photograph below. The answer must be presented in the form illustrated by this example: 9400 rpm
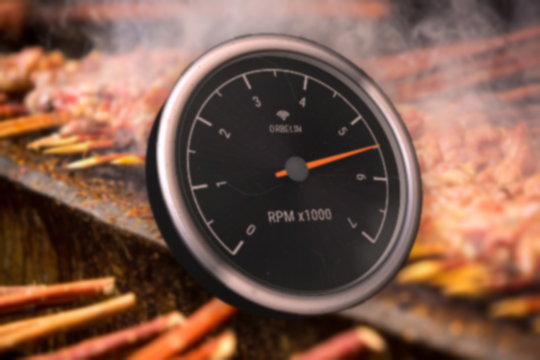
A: 5500 rpm
